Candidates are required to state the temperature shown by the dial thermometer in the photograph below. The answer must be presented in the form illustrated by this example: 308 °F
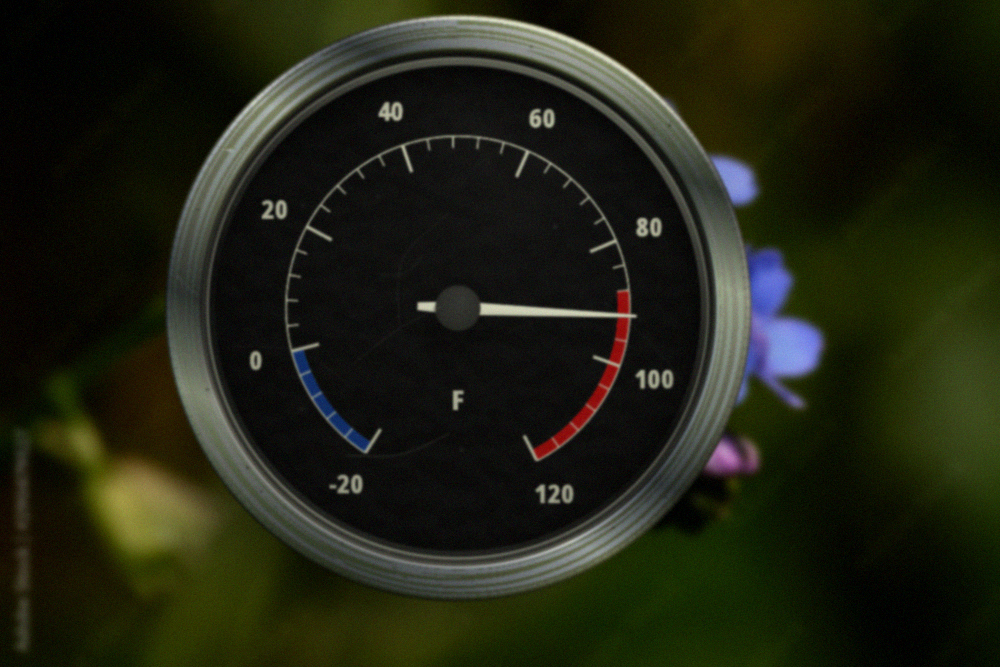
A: 92 °F
